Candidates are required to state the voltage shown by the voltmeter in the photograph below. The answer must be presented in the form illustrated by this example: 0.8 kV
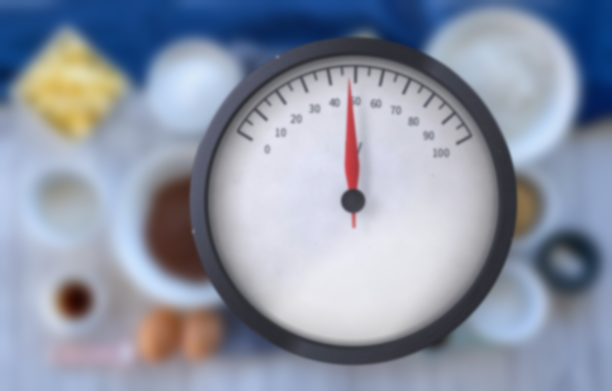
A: 47.5 kV
